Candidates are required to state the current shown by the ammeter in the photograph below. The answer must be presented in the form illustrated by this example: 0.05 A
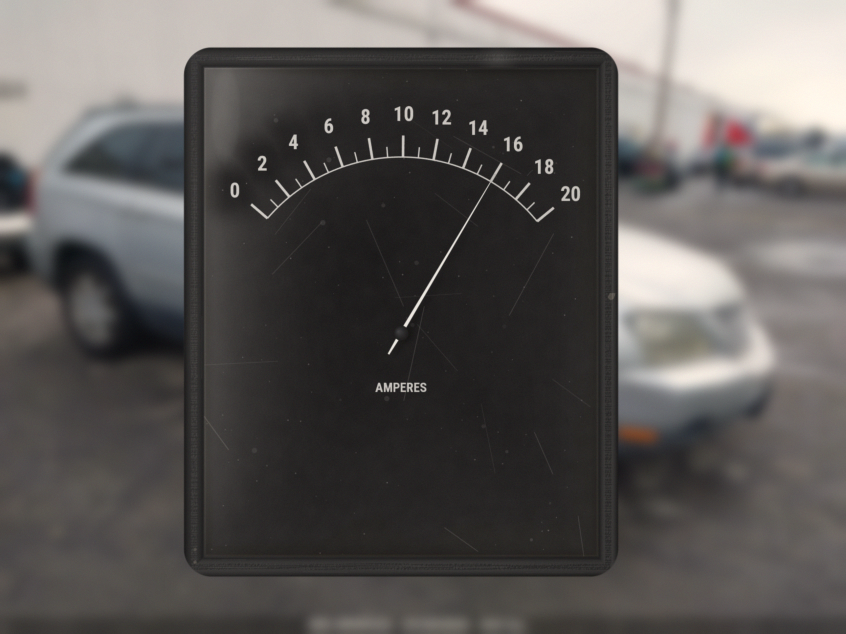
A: 16 A
